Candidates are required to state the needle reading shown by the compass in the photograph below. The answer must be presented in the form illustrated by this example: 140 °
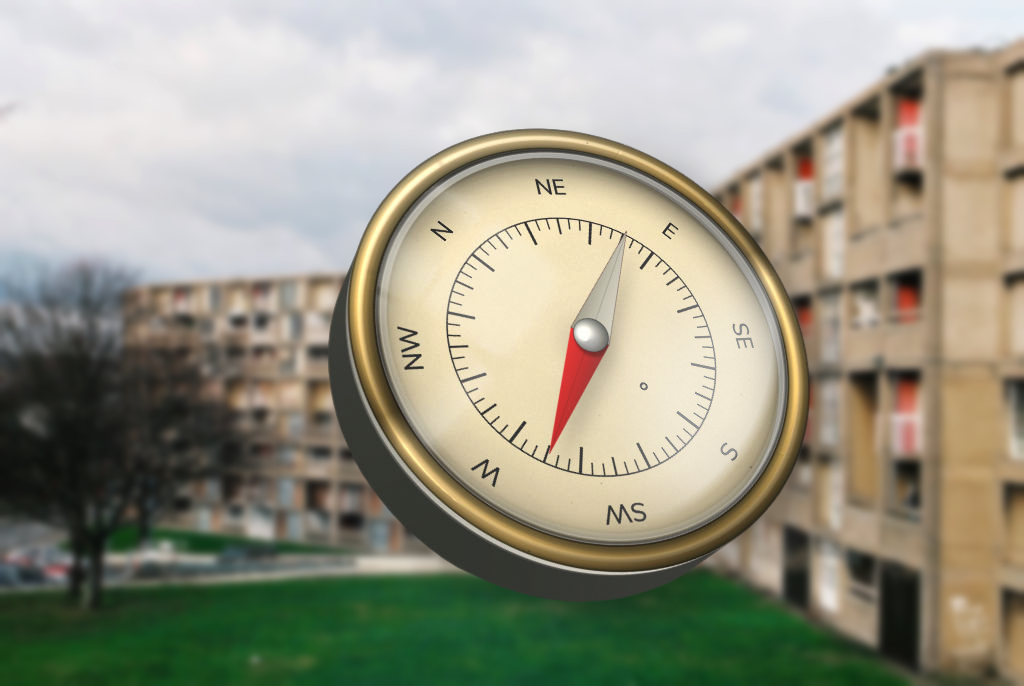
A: 255 °
